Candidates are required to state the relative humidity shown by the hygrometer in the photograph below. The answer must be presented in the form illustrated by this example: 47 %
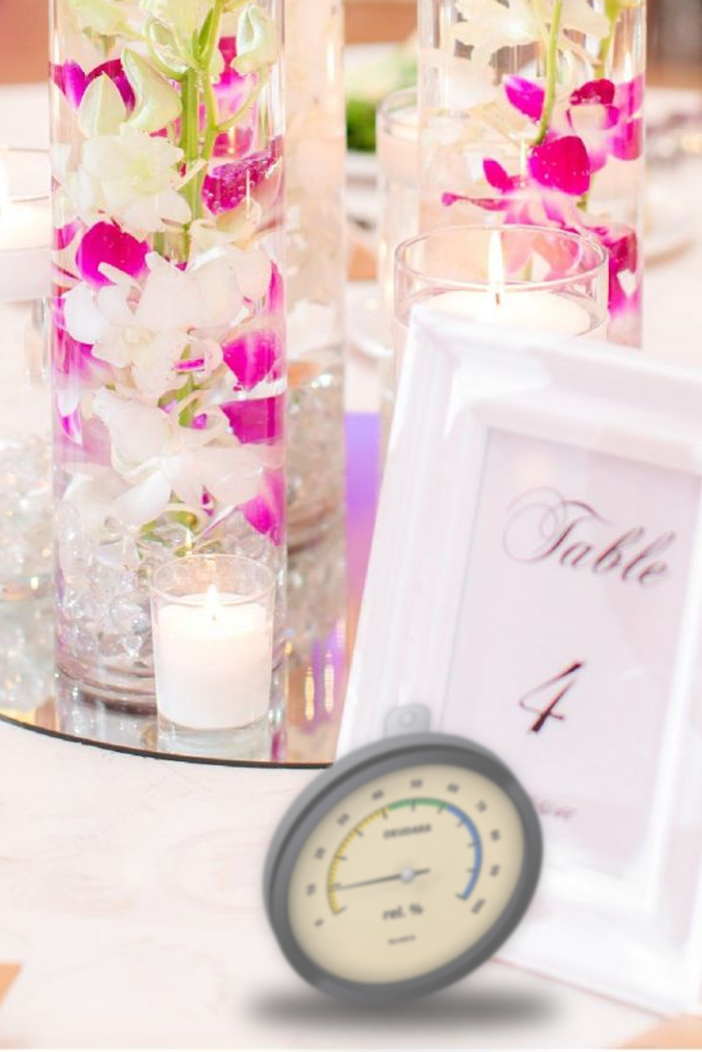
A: 10 %
